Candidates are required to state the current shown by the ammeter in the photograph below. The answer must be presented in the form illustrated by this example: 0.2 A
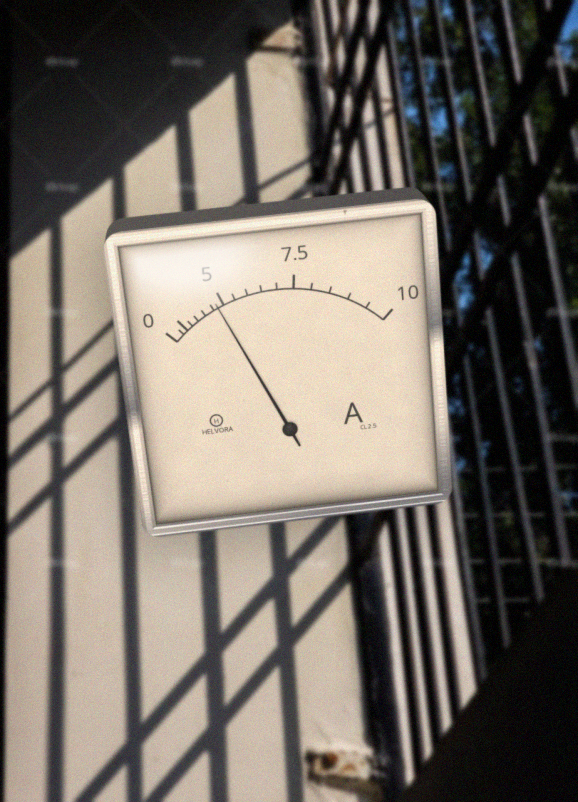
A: 4.75 A
